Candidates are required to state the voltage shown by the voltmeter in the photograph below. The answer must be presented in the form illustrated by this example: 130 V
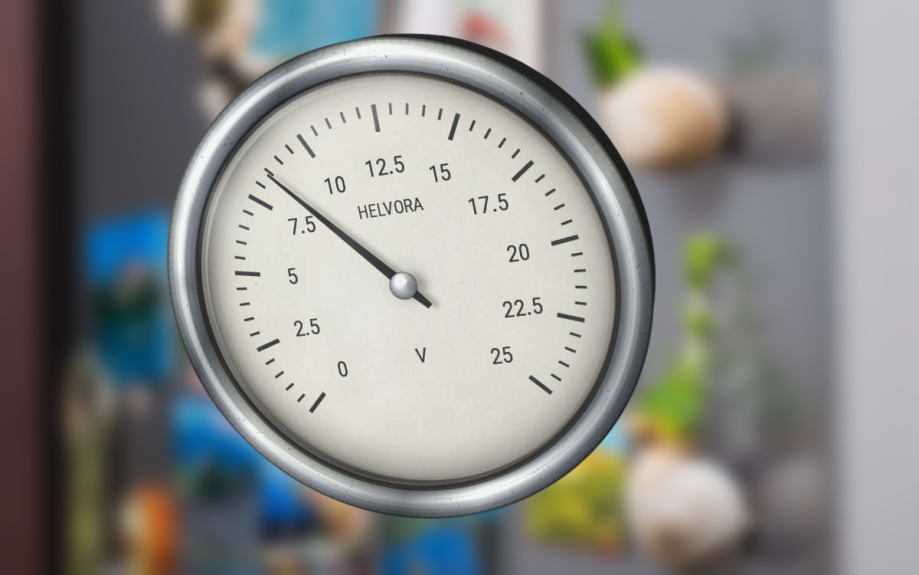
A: 8.5 V
